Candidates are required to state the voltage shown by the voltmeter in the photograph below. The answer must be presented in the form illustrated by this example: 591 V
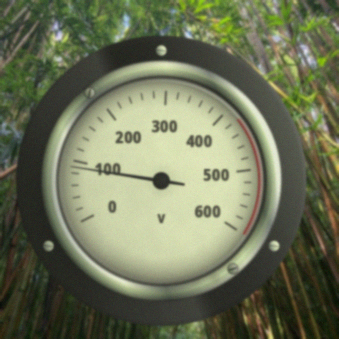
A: 90 V
